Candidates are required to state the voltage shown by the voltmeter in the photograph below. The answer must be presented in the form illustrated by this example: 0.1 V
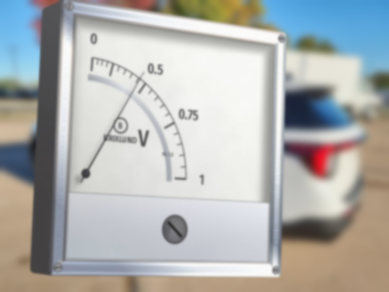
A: 0.45 V
